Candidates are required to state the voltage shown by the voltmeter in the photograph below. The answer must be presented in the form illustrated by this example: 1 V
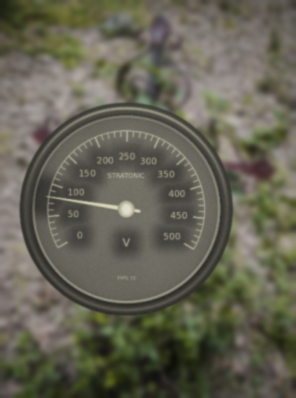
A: 80 V
